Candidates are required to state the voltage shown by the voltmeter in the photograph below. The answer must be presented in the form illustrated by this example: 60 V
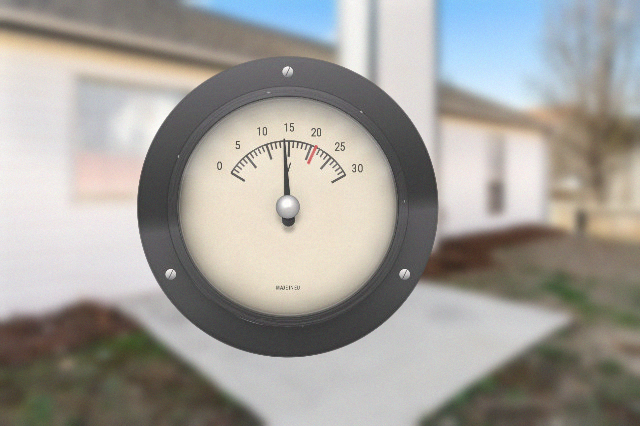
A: 14 V
